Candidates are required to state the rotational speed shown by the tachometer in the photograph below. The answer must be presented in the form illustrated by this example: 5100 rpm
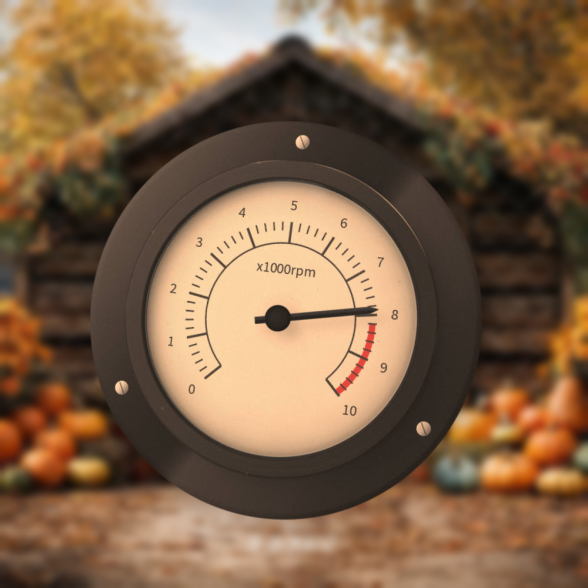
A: 7900 rpm
